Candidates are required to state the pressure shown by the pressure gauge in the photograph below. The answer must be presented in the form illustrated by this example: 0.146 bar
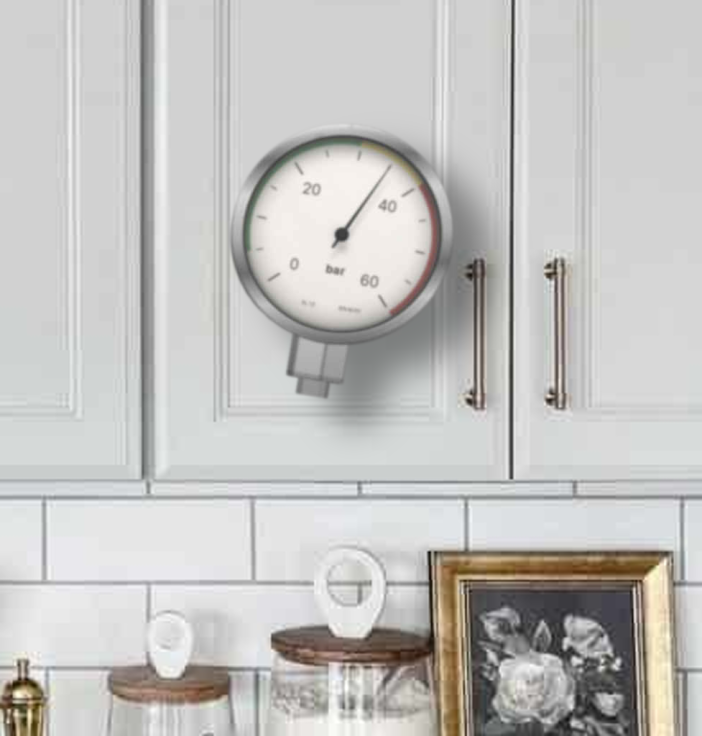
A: 35 bar
